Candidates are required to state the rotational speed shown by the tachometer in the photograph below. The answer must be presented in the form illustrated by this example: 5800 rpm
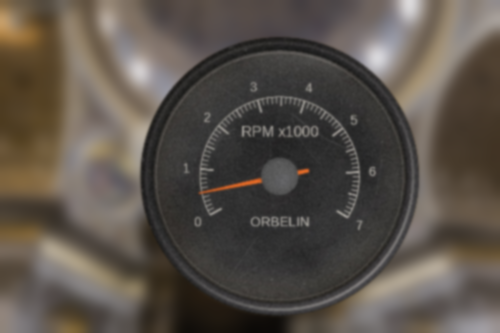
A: 500 rpm
